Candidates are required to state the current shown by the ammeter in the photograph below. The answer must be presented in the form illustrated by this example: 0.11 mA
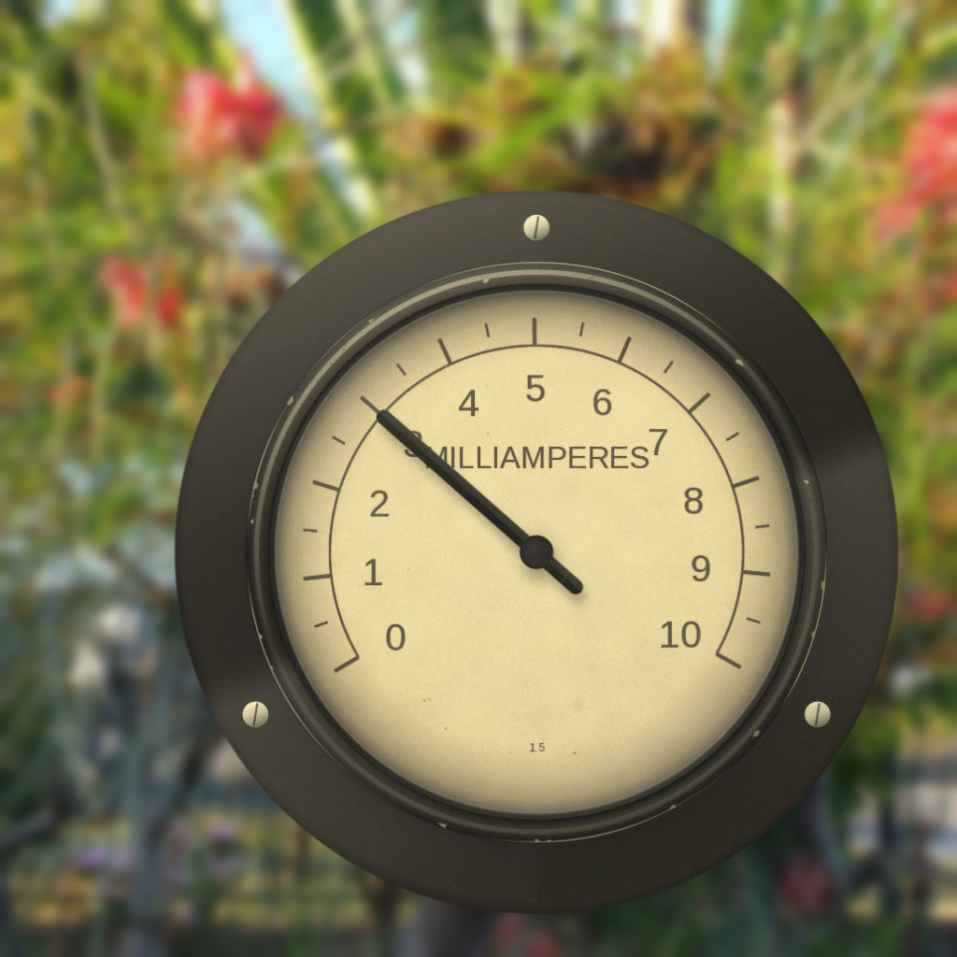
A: 3 mA
